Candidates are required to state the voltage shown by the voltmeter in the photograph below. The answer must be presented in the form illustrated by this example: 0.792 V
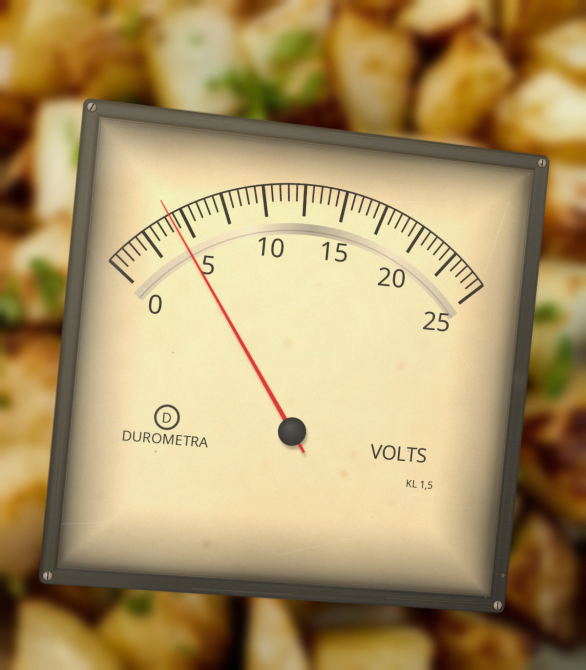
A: 4.25 V
